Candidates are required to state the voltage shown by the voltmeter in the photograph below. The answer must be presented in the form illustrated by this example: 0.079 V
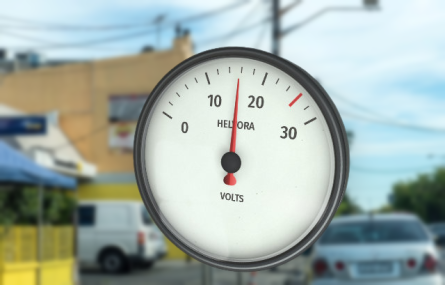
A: 16 V
